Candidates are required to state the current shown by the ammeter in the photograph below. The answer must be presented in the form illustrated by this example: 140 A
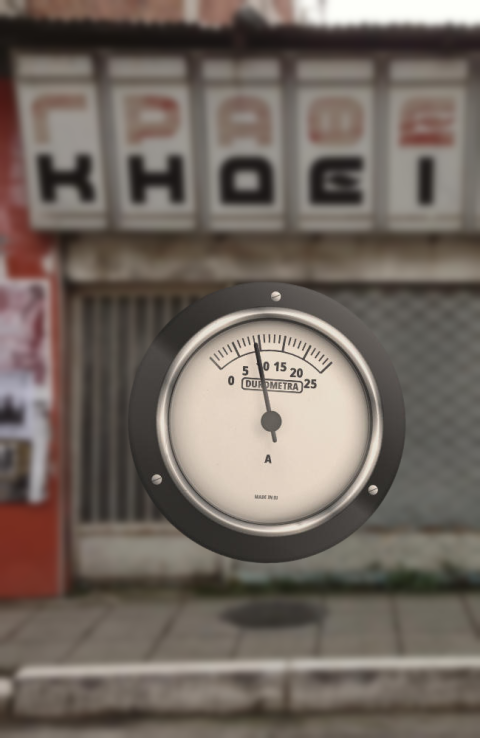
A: 9 A
